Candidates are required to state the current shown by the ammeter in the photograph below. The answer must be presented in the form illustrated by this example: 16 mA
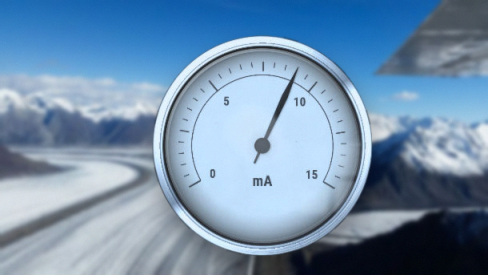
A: 9 mA
